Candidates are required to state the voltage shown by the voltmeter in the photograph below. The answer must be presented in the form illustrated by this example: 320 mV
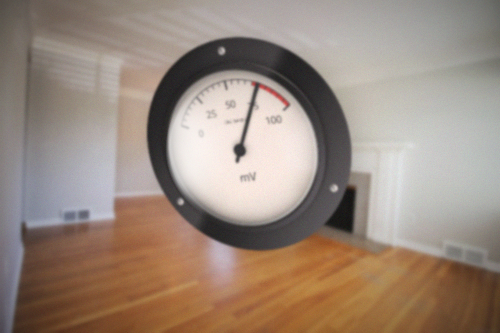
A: 75 mV
